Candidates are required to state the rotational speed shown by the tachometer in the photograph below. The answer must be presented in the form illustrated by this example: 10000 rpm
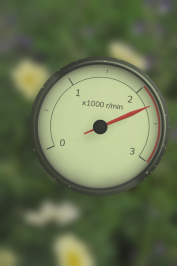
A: 2250 rpm
